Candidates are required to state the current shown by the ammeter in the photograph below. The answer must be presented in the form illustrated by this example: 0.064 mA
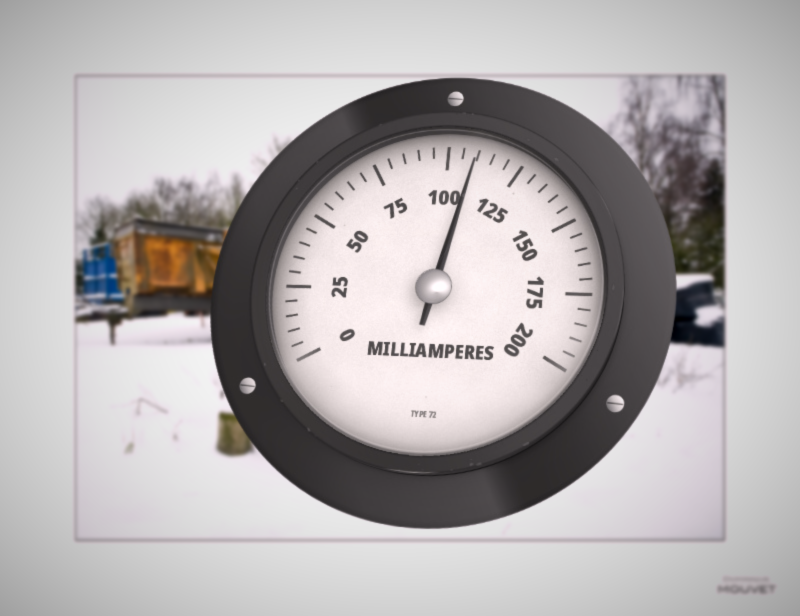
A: 110 mA
